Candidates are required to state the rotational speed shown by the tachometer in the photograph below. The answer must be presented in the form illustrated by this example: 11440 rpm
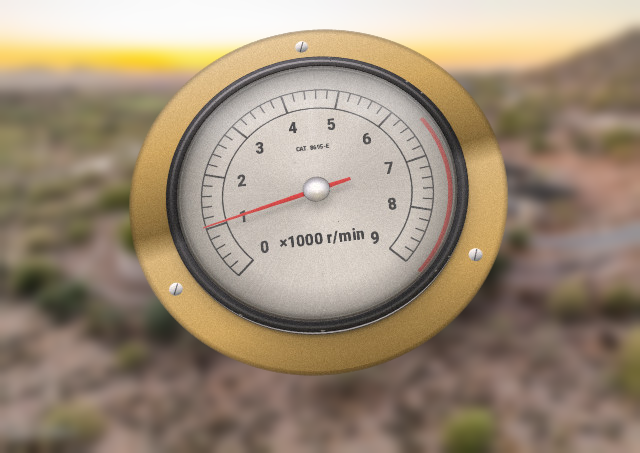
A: 1000 rpm
